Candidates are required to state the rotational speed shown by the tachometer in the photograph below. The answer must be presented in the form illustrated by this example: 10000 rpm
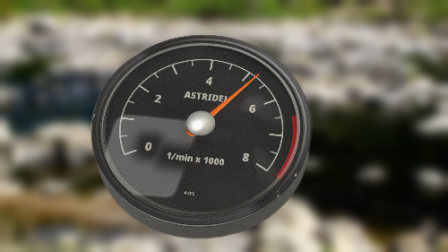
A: 5250 rpm
